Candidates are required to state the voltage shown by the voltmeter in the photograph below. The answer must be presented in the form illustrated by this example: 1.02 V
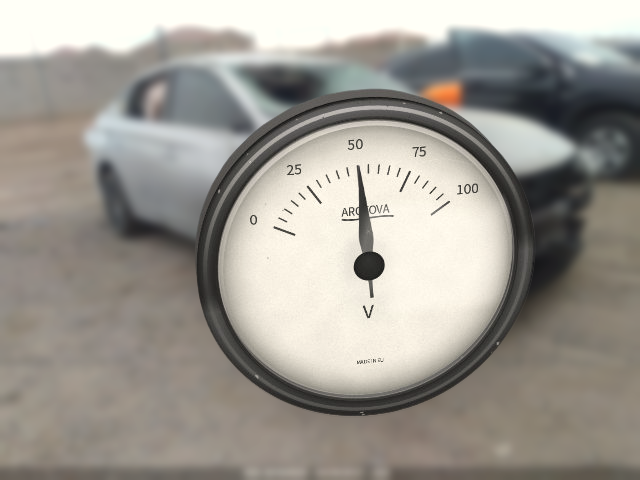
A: 50 V
